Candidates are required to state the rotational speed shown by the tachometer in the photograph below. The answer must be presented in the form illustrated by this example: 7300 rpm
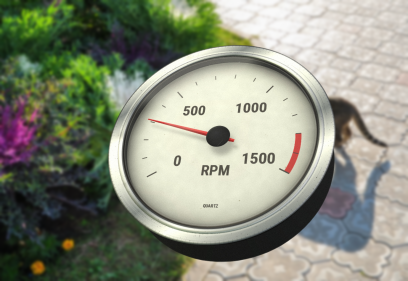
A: 300 rpm
